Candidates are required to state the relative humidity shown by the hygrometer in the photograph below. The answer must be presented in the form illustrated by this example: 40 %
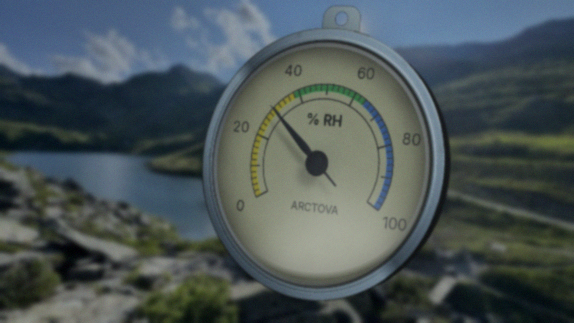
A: 30 %
